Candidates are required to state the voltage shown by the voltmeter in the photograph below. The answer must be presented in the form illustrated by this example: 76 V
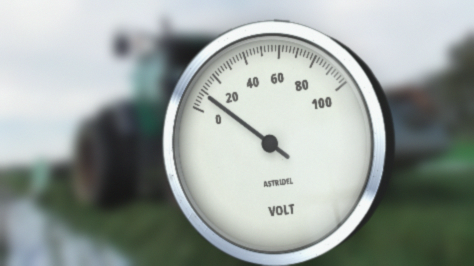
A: 10 V
